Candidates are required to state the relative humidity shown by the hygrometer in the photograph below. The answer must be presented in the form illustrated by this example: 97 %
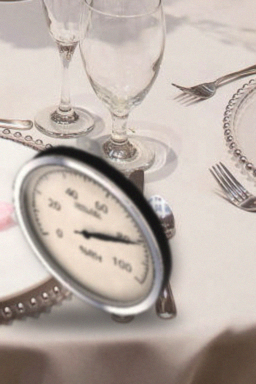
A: 80 %
